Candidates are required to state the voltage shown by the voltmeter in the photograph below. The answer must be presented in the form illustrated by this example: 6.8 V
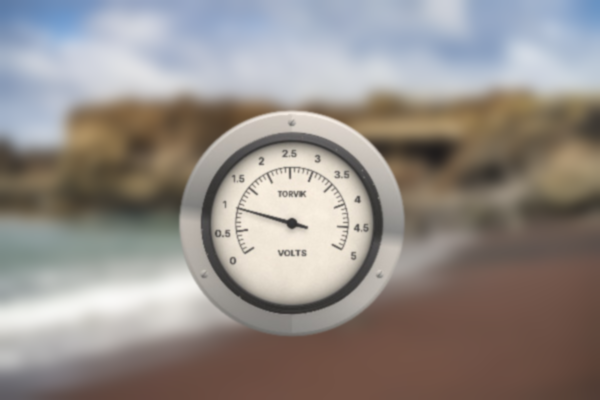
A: 1 V
